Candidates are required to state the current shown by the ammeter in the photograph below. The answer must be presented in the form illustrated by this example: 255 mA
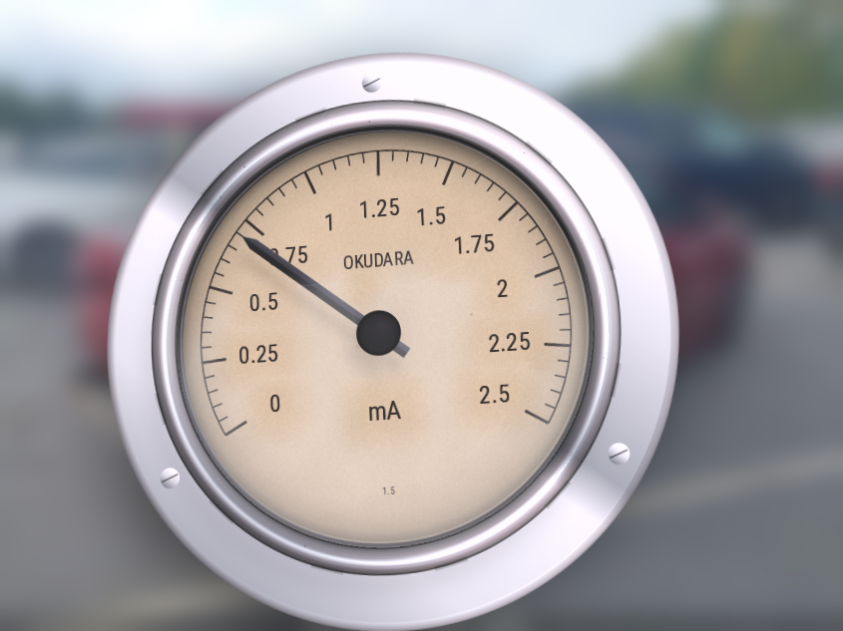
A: 0.7 mA
